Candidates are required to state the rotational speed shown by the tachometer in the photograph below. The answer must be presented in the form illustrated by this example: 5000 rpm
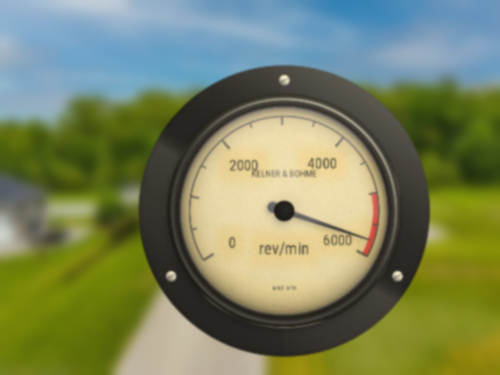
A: 5750 rpm
